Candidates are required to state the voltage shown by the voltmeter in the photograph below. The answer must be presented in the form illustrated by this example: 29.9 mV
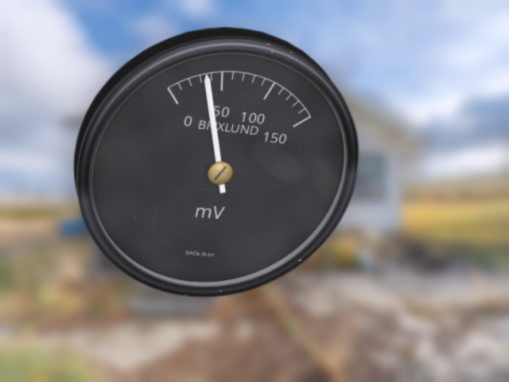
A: 35 mV
